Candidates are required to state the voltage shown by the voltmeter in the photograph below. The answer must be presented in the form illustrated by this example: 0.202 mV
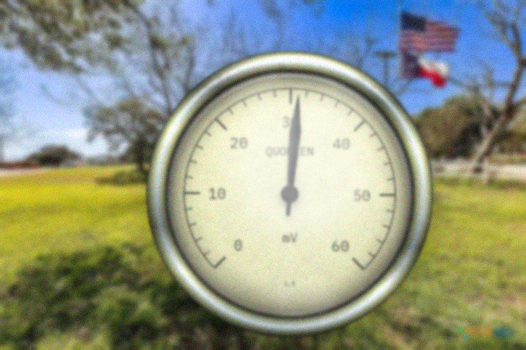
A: 31 mV
